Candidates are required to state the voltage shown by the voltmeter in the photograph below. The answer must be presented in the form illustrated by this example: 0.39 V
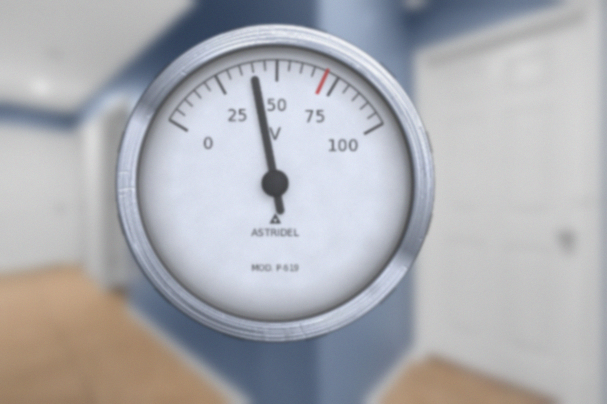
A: 40 V
